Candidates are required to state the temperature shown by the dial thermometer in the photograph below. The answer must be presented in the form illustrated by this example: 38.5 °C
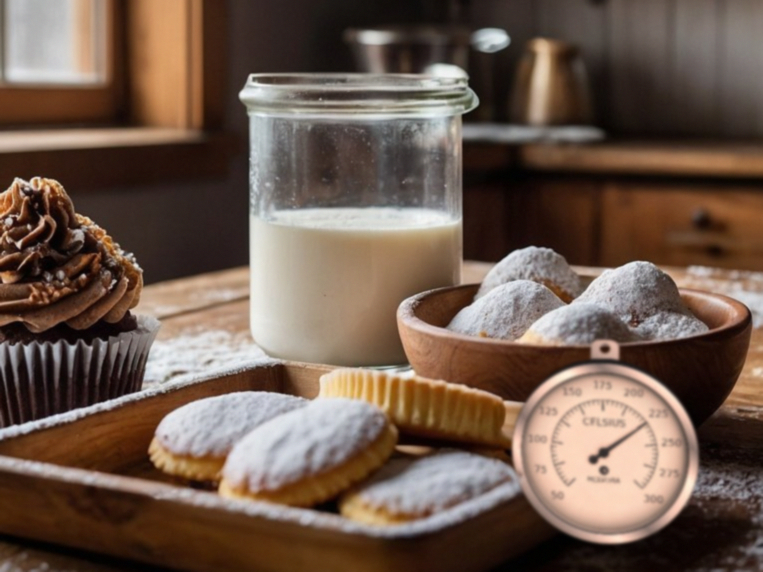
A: 225 °C
